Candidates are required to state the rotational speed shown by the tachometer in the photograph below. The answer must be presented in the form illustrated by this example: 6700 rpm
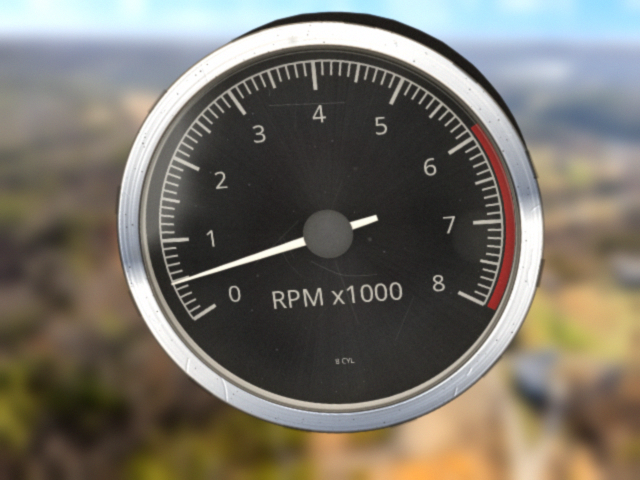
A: 500 rpm
